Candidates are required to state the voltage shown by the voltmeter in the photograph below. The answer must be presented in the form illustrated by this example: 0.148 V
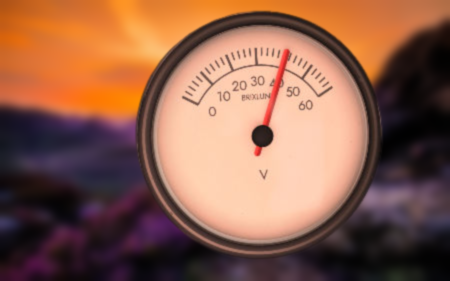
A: 40 V
